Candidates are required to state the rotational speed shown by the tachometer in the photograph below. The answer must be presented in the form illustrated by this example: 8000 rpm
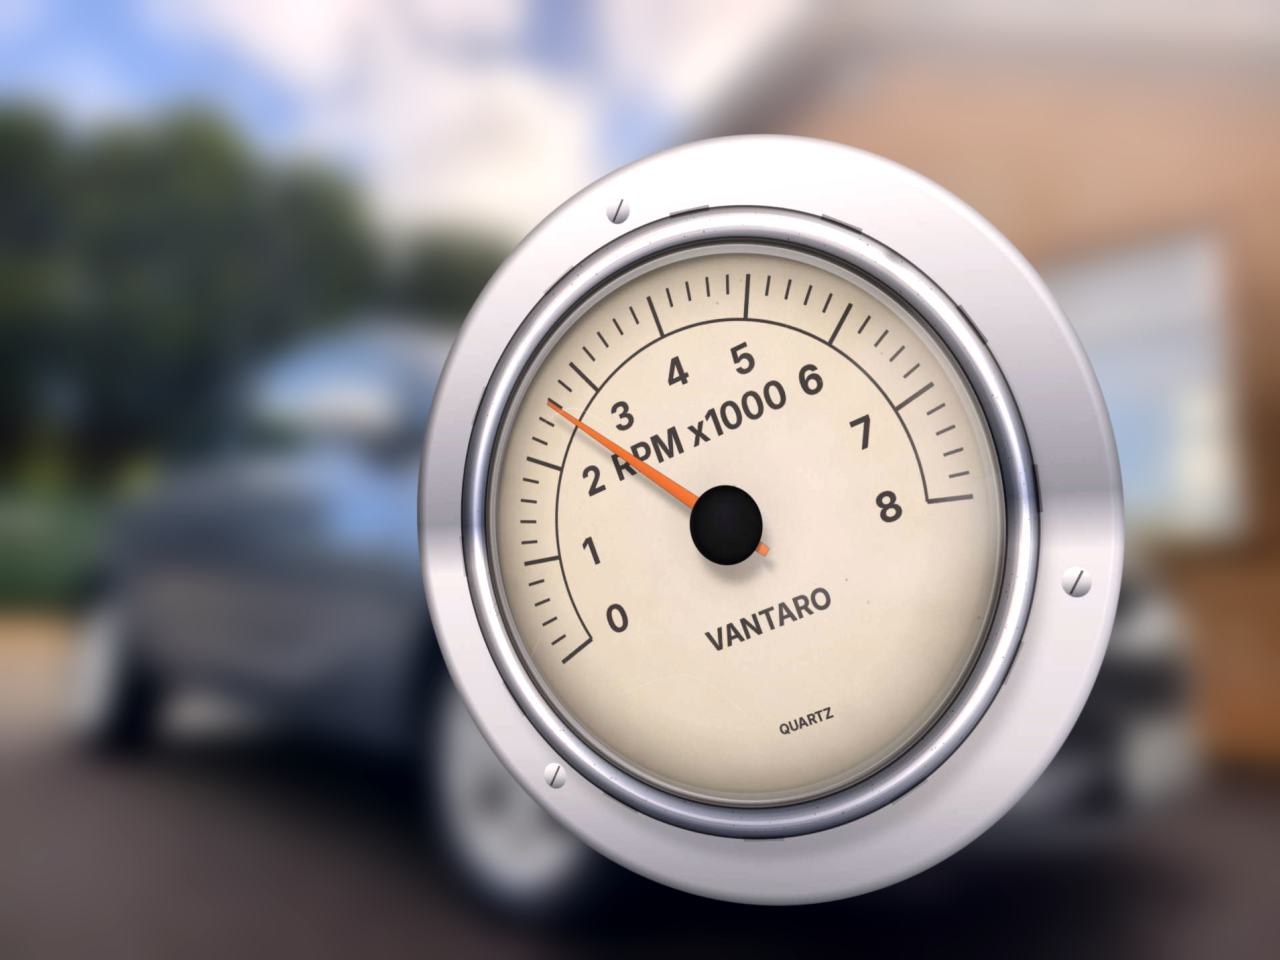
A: 2600 rpm
